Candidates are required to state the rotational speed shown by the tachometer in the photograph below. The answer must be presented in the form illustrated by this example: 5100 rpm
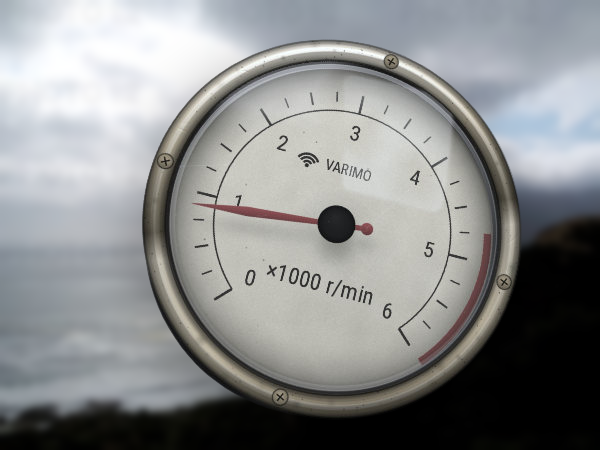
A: 875 rpm
